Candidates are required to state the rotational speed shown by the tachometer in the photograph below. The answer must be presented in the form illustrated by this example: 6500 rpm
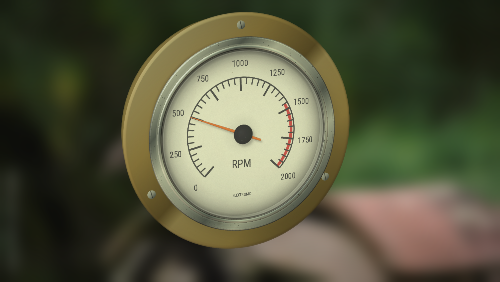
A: 500 rpm
